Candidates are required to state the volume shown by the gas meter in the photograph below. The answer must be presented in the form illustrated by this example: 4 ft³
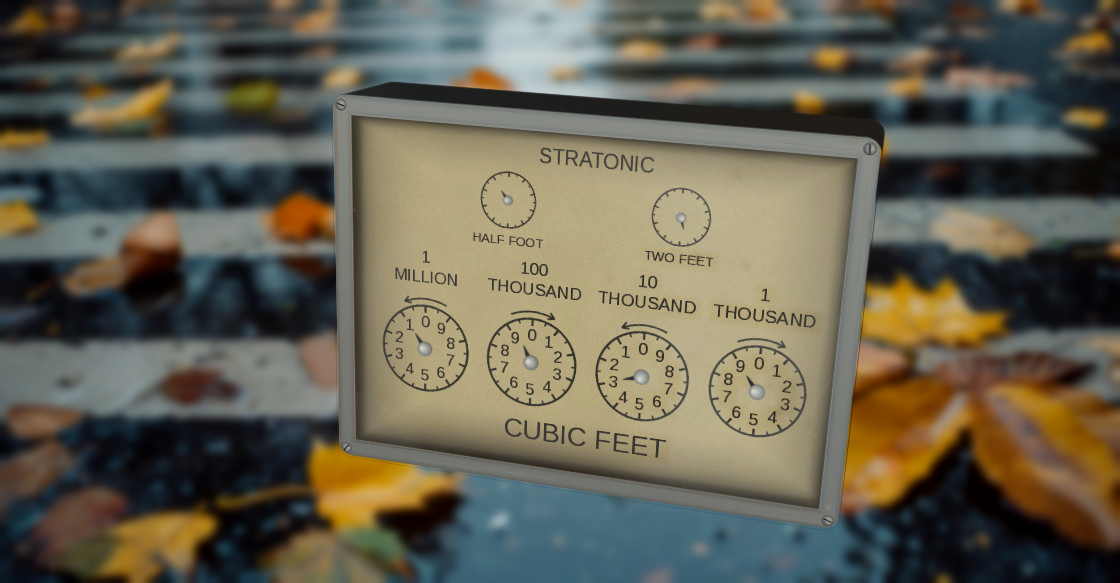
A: 92900 ft³
